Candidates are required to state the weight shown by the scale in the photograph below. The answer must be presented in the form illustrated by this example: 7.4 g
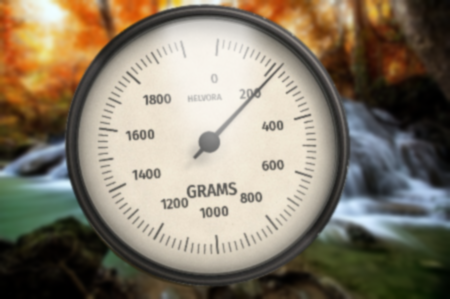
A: 220 g
